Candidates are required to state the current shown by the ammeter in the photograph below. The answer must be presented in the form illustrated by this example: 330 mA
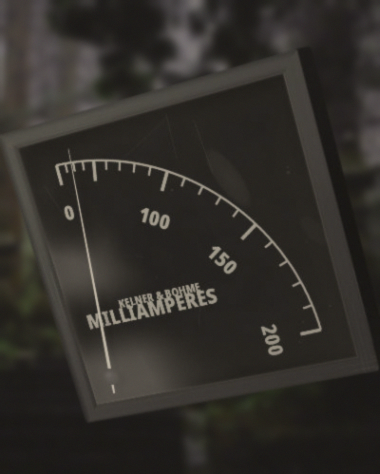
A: 30 mA
